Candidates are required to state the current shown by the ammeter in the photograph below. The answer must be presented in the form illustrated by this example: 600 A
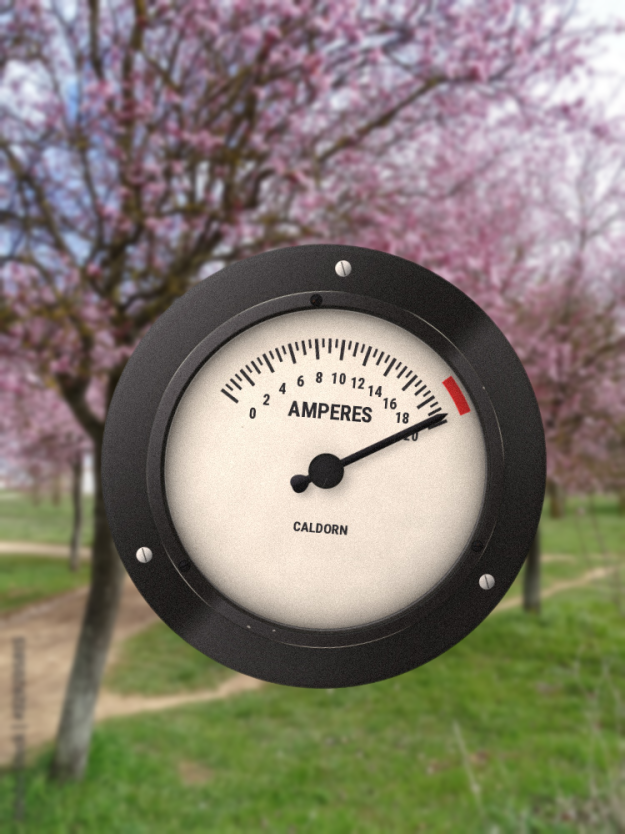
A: 19.5 A
